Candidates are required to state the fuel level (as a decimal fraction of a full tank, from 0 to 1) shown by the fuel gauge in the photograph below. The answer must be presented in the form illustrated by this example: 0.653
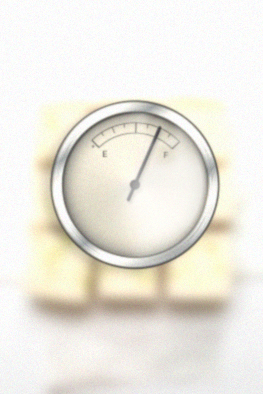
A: 0.75
